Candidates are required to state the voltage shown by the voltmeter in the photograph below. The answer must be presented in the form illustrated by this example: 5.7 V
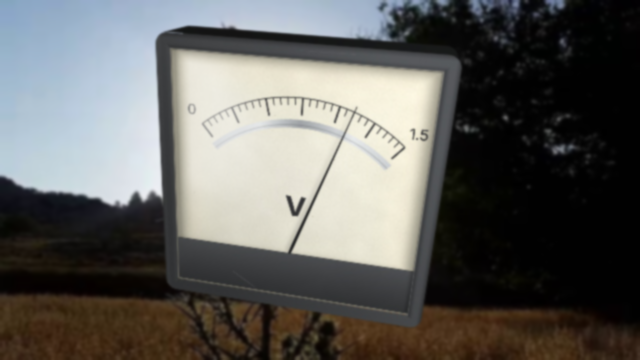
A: 1.1 V
